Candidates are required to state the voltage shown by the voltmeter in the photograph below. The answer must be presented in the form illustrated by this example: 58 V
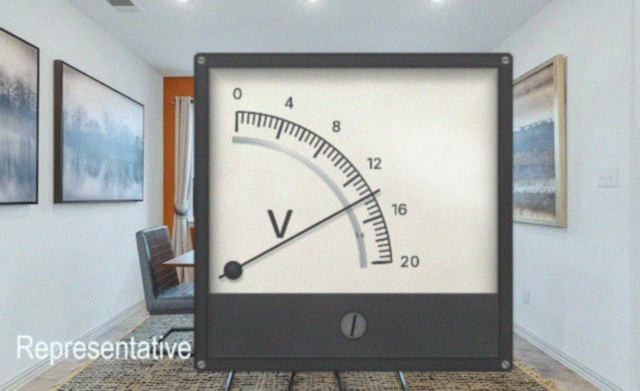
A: 14 V
